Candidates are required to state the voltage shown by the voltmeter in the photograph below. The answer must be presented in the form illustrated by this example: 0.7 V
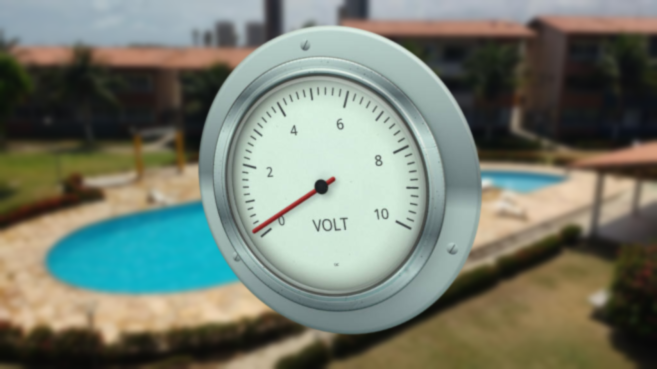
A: 0.2 V
